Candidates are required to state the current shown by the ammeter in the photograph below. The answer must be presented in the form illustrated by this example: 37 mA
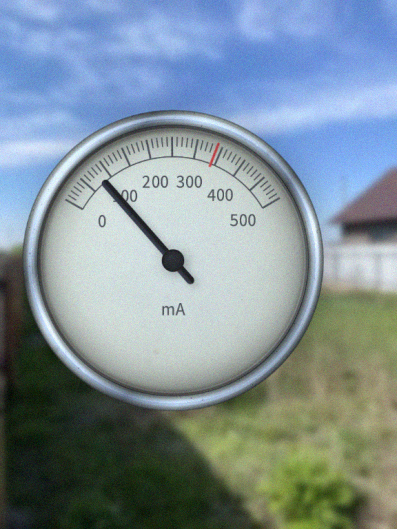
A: 80 mA
